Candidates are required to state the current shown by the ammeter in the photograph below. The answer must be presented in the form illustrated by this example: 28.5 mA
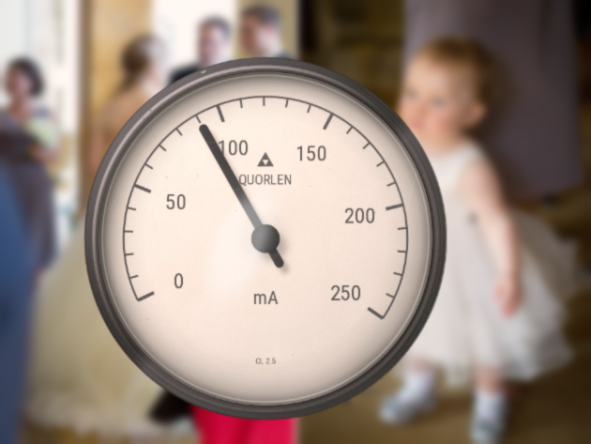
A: 90 mA
